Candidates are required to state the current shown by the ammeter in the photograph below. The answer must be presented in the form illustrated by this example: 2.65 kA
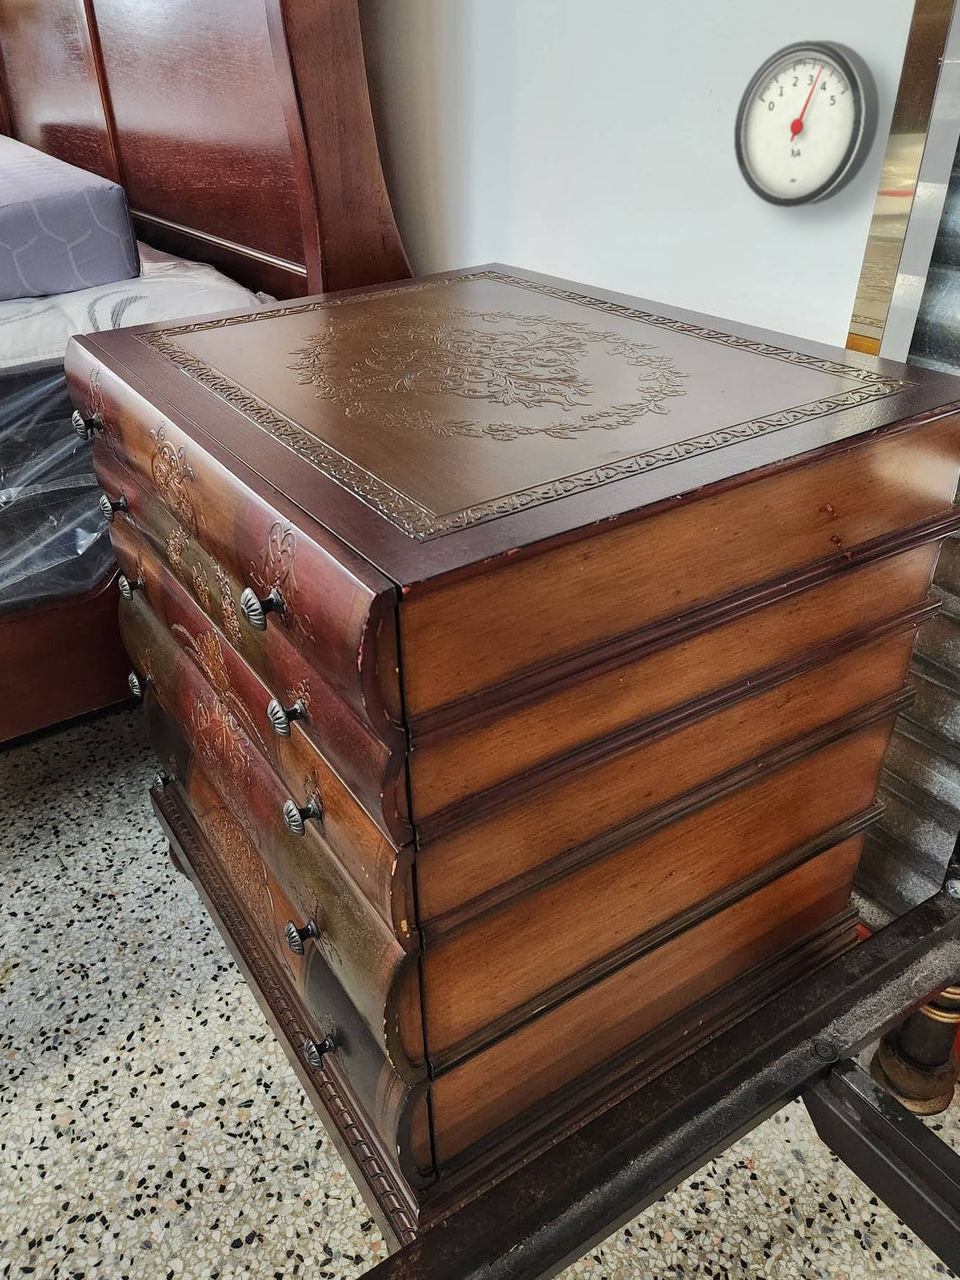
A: 3.5 kA
